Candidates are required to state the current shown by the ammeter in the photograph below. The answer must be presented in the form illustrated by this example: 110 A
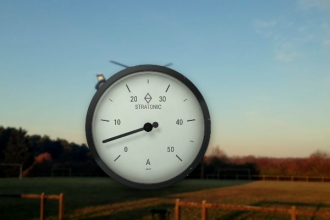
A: 5 A
